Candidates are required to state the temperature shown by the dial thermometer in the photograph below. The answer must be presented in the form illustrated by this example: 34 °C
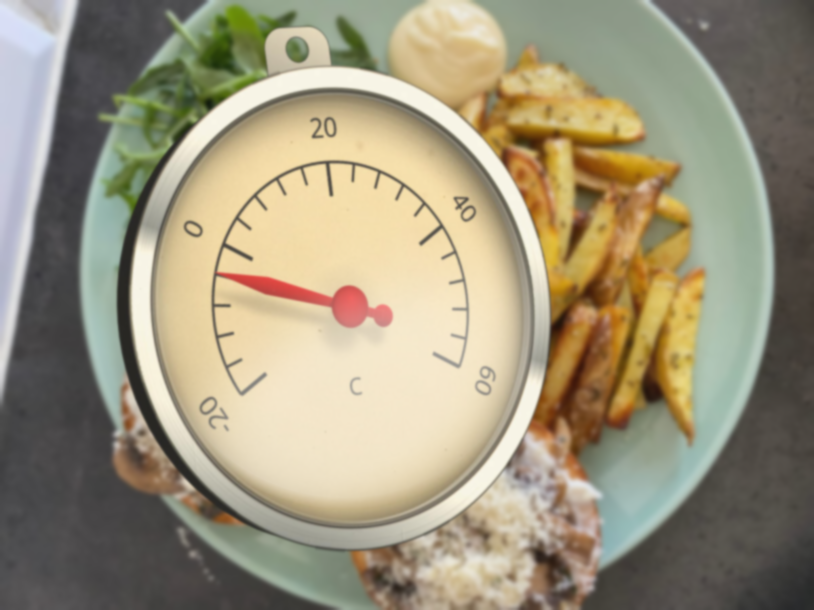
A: -4 °C
